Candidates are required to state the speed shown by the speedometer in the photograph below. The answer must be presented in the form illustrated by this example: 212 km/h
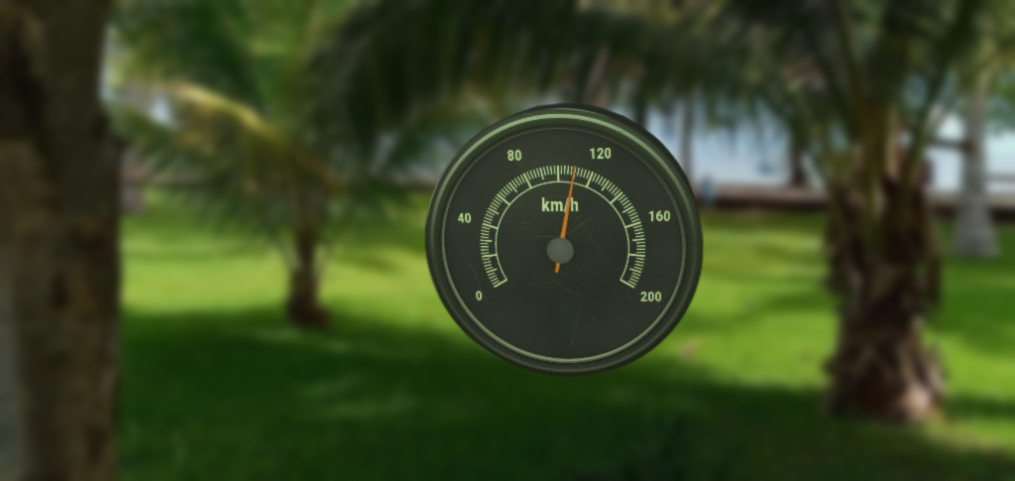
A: 110 km/h
